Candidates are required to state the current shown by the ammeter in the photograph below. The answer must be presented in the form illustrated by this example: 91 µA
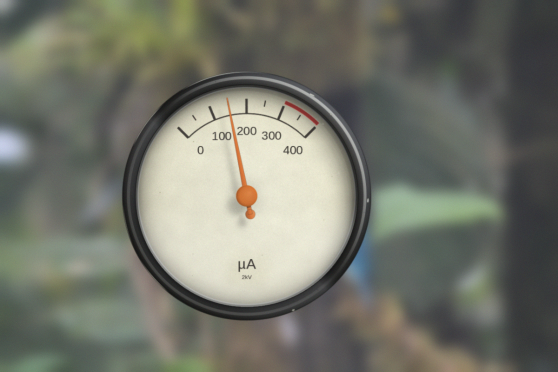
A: 150 µA
